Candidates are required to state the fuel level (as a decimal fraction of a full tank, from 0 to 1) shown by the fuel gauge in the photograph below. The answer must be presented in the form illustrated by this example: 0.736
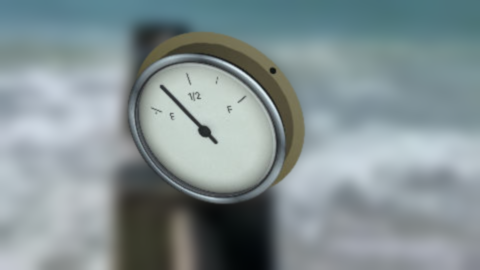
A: 0.25
